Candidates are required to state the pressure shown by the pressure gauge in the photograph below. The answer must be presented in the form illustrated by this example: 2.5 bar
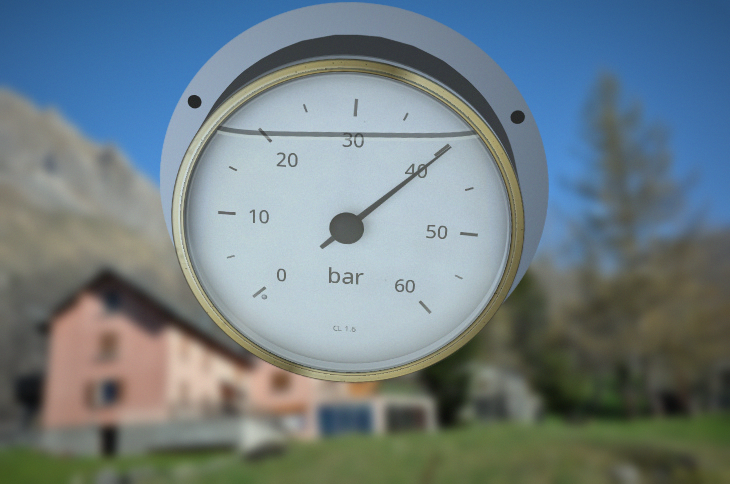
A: 40 bar
